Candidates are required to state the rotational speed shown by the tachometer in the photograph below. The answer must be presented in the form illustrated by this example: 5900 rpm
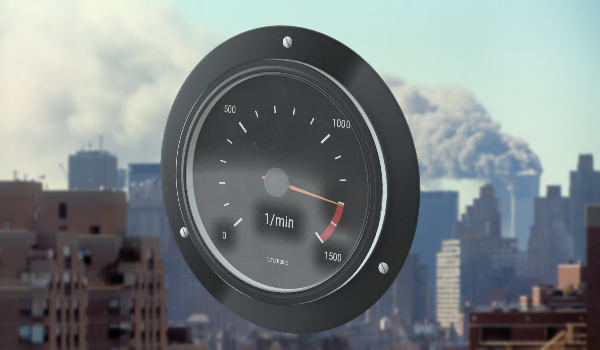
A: 1300 rpm
